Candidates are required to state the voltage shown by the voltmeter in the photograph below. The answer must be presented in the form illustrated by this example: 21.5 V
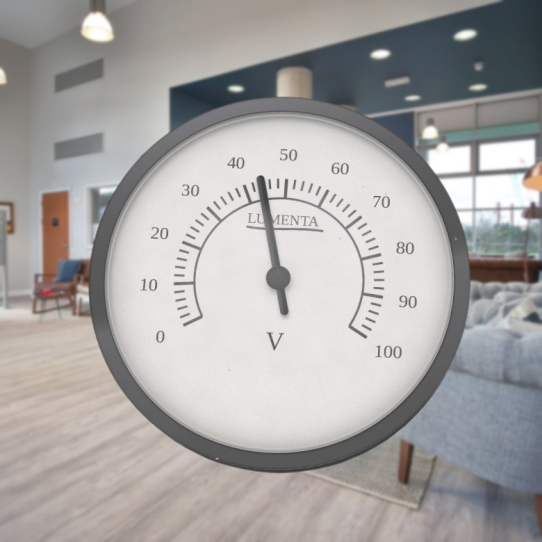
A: 44 V
